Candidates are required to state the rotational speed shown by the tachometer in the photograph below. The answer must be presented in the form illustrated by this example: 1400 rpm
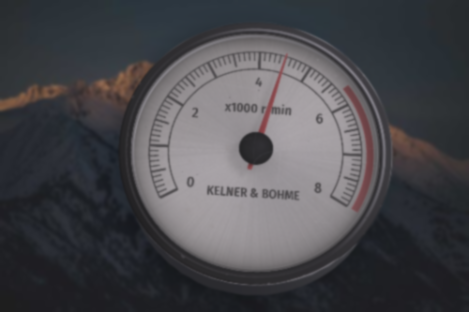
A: 4500 rpm
